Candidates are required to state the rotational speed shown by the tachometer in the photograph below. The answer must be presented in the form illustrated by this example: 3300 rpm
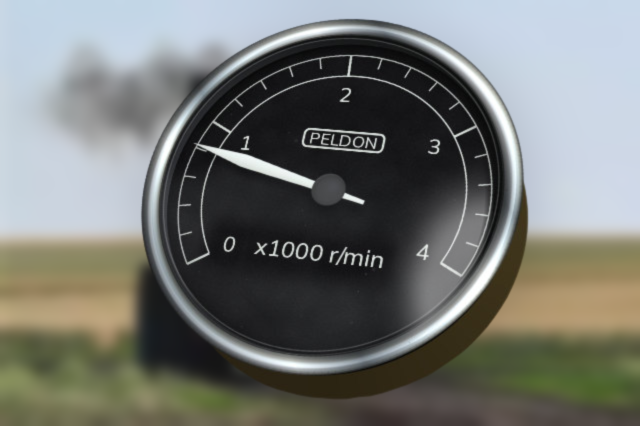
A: 800 rpm
